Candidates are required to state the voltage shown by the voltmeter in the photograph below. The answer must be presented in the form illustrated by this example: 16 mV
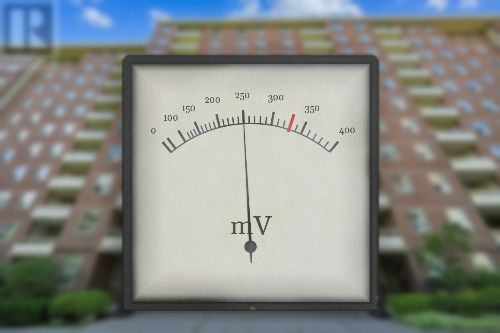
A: 250 mV
